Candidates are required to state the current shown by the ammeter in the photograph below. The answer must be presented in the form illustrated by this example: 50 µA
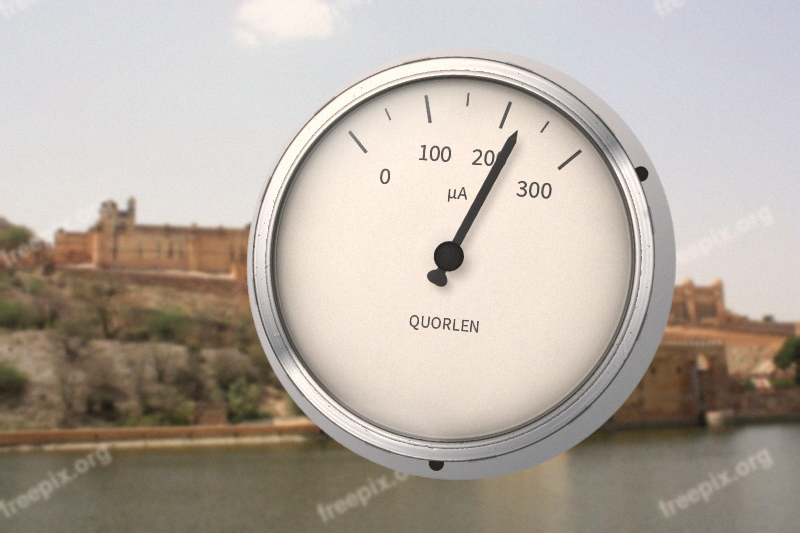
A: 225 µA
